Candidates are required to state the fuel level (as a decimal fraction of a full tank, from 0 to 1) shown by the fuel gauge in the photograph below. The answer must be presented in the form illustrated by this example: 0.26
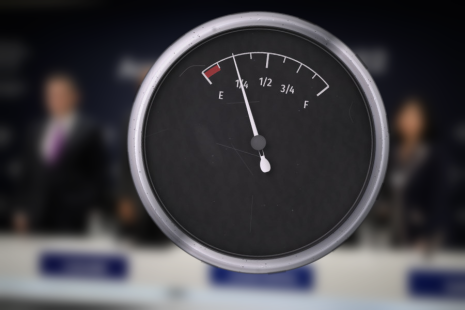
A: 0.25
